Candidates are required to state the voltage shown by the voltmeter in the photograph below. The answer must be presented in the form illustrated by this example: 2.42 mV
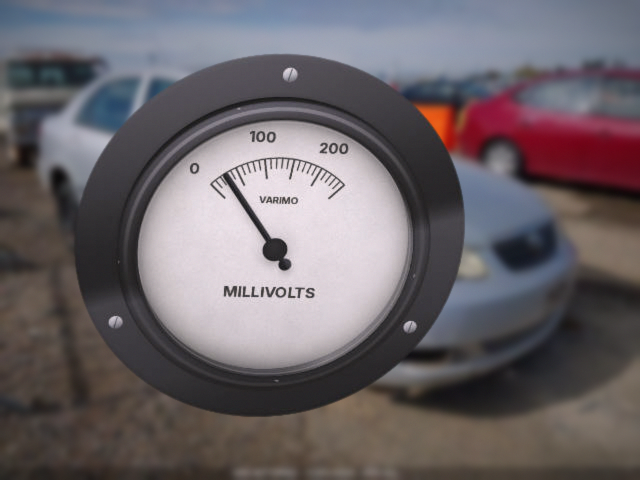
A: 30 mV
